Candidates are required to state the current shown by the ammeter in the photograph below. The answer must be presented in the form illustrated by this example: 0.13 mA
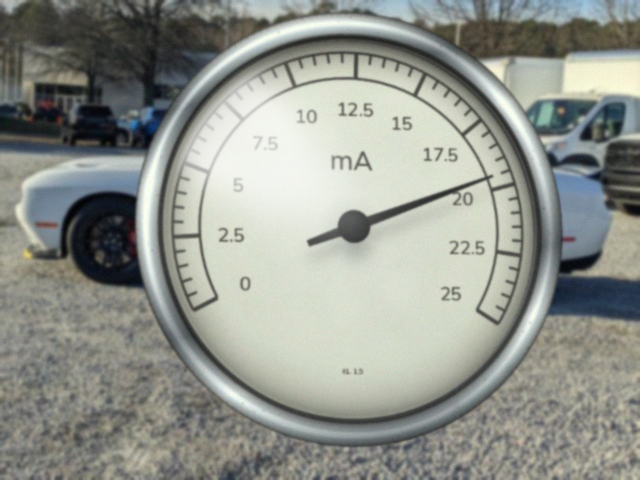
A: 19.5 mA
